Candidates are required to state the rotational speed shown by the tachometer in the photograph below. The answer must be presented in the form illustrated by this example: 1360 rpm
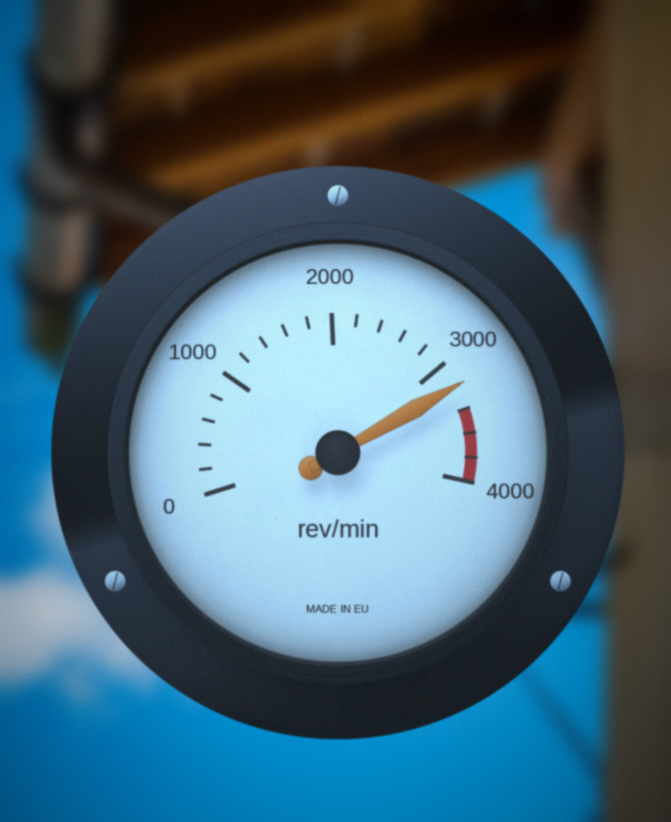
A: 3200 rpm
